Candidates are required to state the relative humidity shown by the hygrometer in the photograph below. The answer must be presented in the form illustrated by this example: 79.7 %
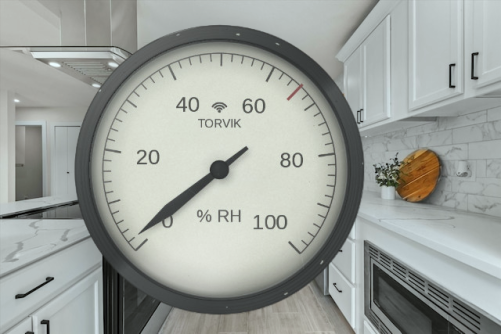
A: 2 %
